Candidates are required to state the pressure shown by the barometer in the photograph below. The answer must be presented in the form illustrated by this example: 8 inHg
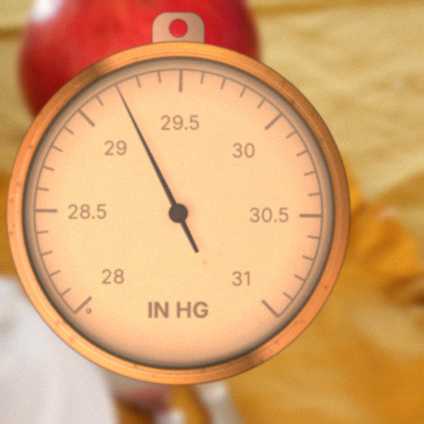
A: 29.2 inHg
